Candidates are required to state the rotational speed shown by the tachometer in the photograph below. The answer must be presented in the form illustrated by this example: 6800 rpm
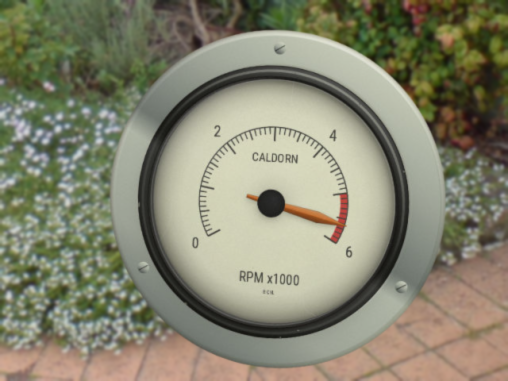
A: 5600 rpm
